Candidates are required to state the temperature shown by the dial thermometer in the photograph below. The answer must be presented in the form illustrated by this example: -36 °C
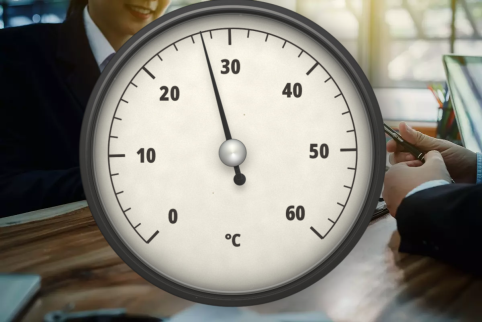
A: 27 °C
